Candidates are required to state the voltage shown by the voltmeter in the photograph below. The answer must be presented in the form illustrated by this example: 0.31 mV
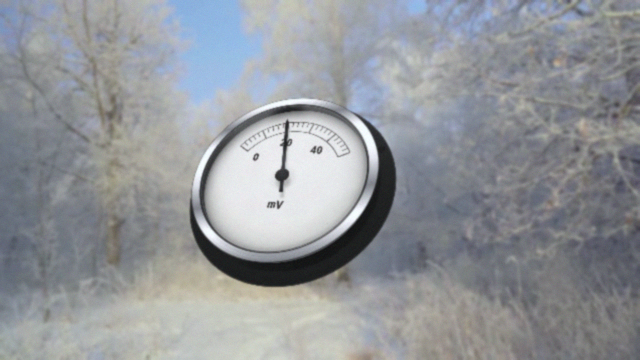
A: 20 mV
